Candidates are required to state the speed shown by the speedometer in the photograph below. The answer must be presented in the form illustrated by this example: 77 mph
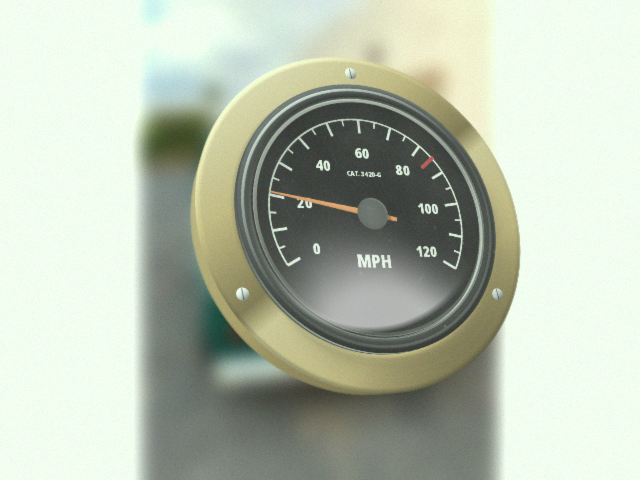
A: 20 mph
